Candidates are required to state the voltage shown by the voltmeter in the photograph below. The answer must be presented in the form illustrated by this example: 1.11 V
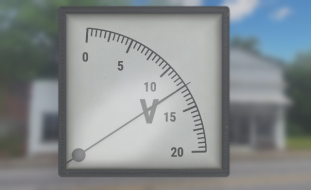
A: 12.5 V
